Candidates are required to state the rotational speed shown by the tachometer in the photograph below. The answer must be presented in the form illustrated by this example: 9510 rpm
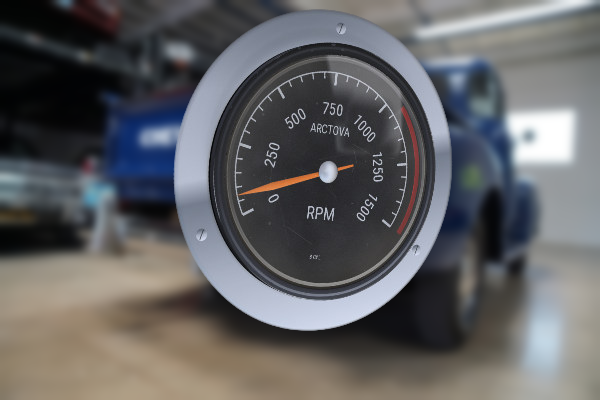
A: 75 rpm
